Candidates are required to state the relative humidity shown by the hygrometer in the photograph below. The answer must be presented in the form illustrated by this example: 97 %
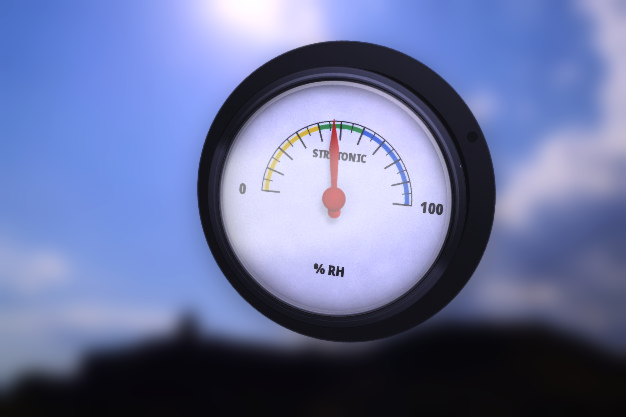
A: 47.5 %
